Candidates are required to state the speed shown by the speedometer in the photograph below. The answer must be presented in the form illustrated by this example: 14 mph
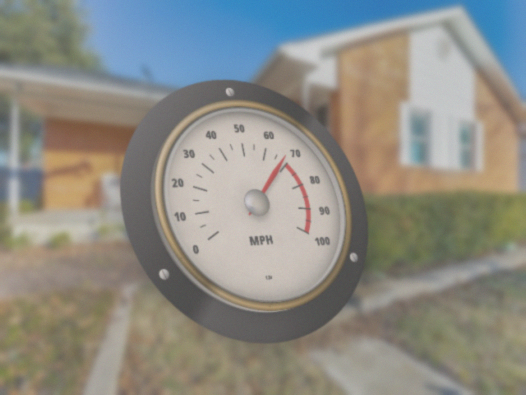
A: 67.5 mph
